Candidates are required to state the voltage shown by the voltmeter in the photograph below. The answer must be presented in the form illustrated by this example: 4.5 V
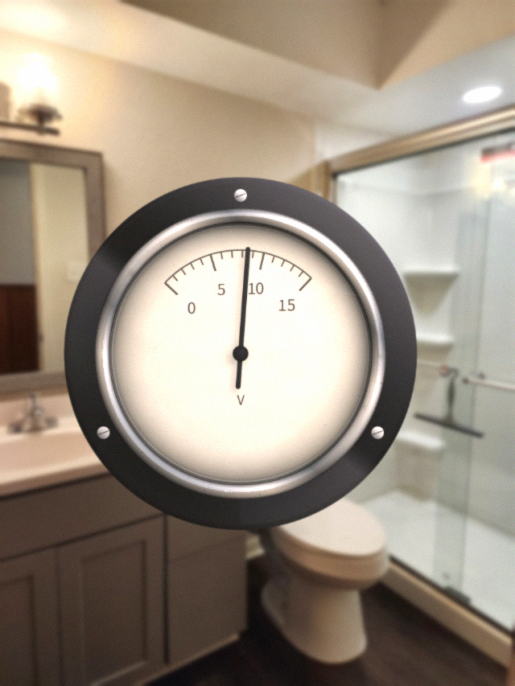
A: 8.5 V
